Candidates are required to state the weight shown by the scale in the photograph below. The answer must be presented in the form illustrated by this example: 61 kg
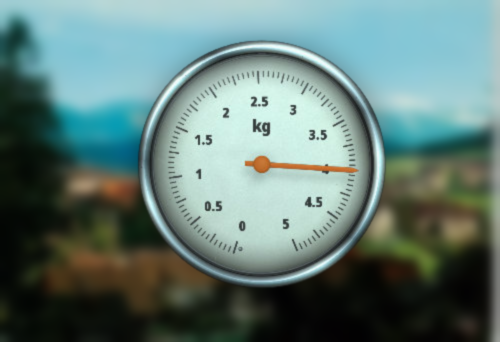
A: 4 kg
